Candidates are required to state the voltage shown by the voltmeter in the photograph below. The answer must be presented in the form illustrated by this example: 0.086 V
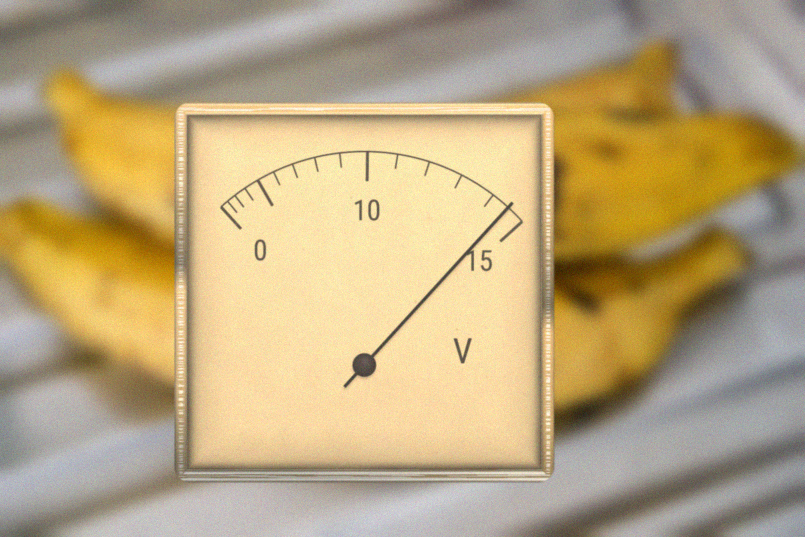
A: 14.5 V
